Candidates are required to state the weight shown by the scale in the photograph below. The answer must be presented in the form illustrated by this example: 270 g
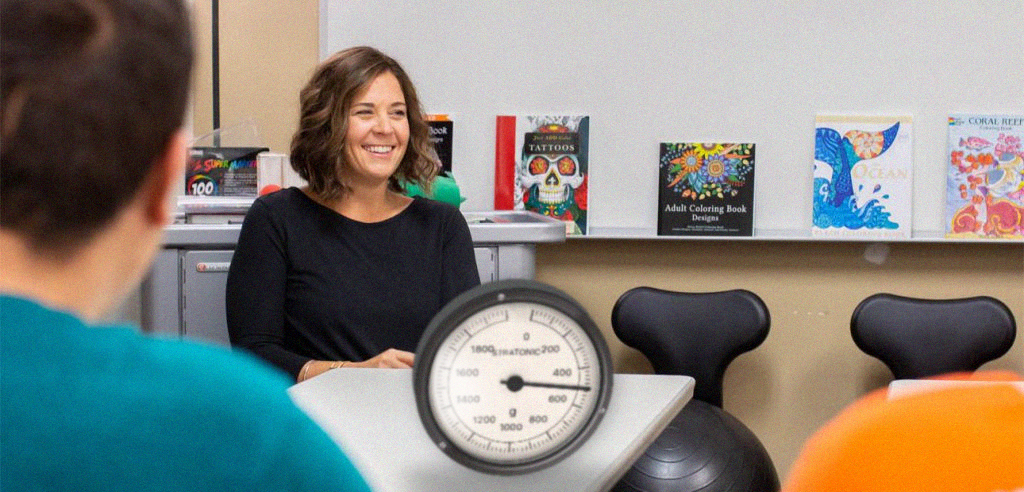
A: 500 g
